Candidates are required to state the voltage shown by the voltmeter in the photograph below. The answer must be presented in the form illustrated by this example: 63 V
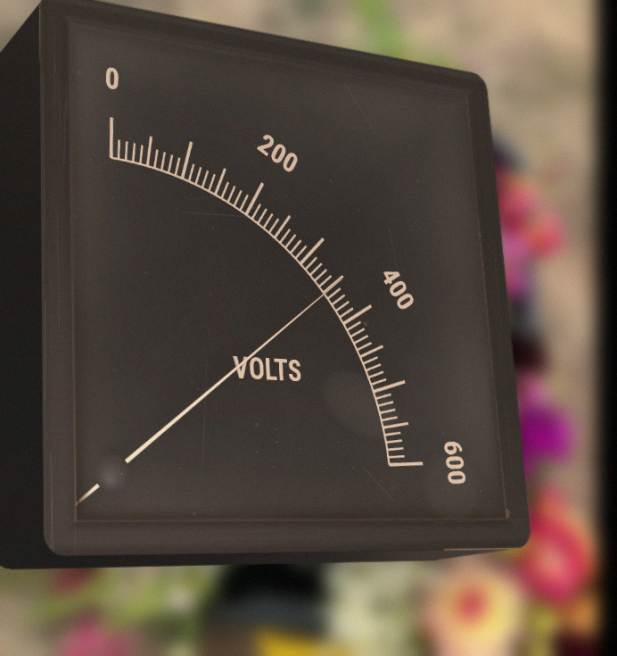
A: 350 V
